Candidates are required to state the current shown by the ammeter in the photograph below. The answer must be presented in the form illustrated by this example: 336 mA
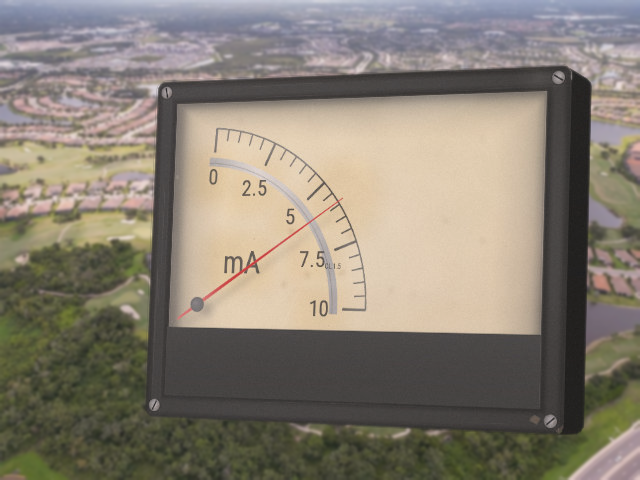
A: 6 mA
